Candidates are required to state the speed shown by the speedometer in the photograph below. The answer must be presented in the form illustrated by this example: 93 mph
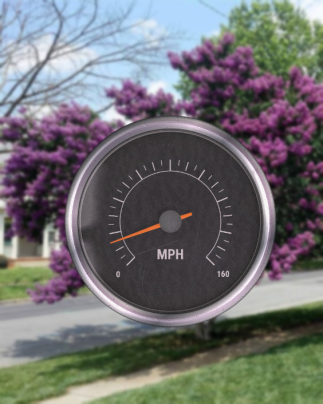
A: 15 mph
